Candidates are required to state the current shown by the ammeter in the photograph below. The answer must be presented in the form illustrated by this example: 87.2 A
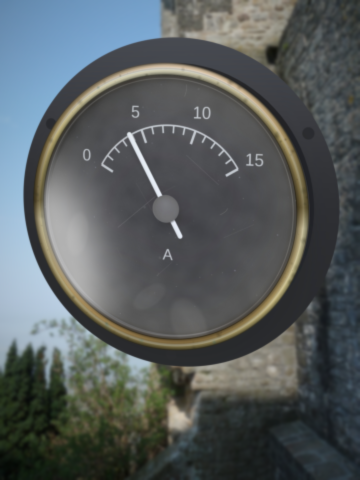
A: 4 A
